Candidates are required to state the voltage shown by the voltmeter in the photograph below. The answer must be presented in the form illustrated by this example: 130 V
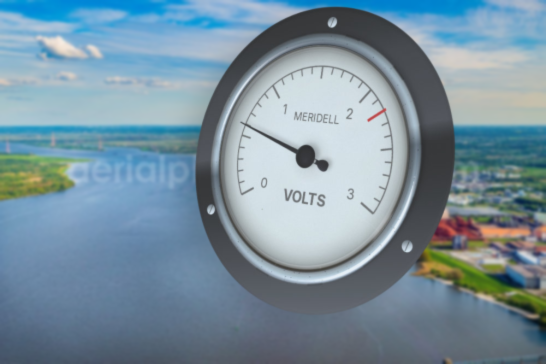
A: 0.6 V
